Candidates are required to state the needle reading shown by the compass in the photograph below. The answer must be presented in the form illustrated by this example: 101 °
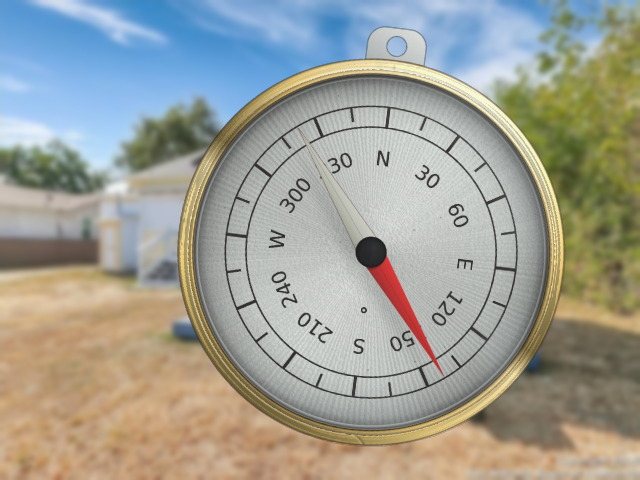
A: 142.5 °
